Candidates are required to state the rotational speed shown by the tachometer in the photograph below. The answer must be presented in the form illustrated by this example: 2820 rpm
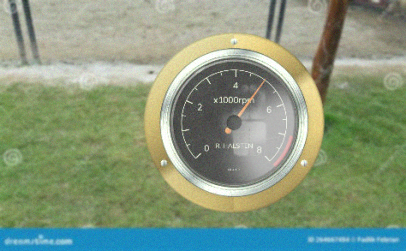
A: 5000 rpm
